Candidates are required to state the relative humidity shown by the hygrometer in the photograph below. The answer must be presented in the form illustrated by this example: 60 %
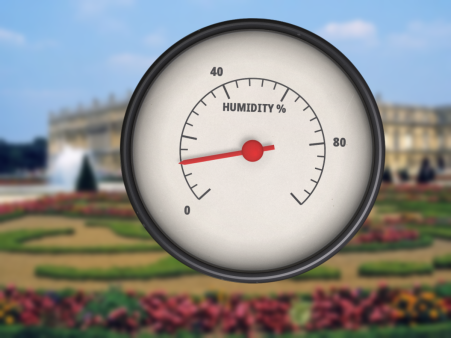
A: 12 %
